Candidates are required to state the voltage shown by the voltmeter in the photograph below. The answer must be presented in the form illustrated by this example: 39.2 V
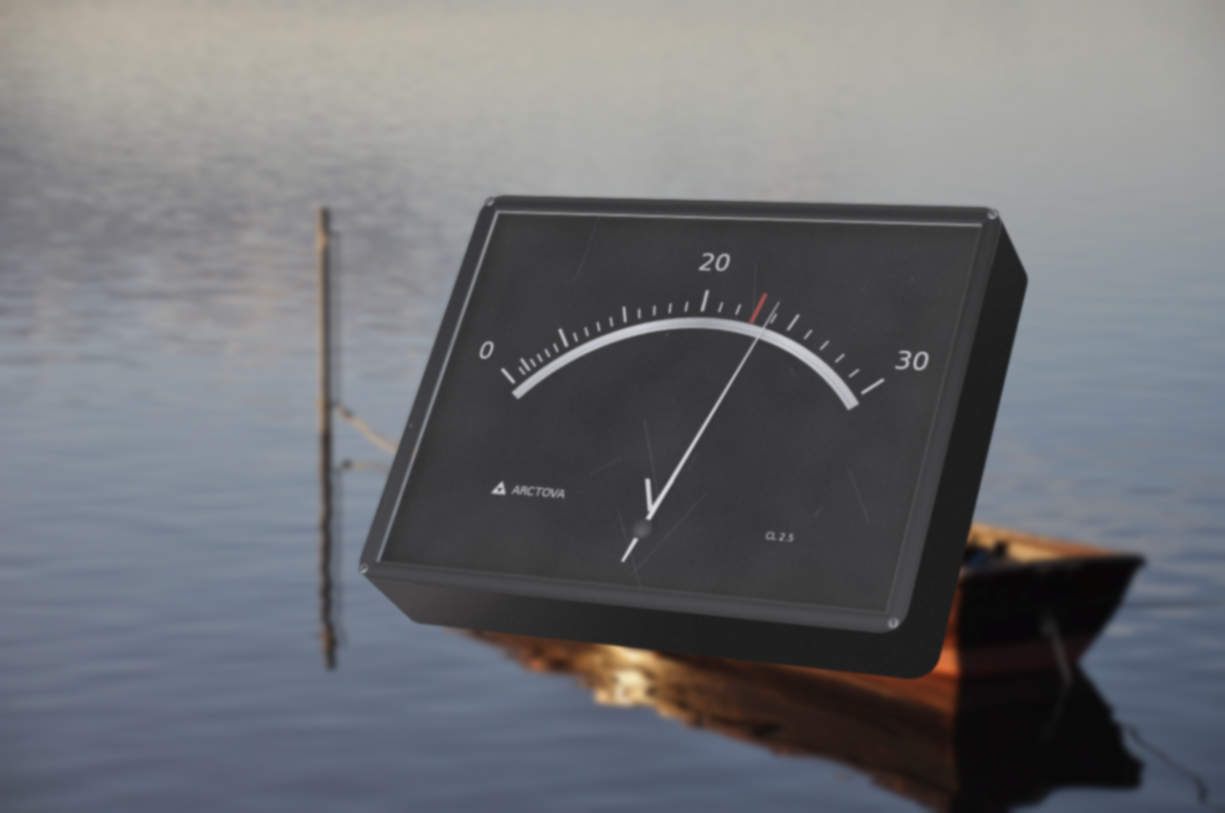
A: 24 V
